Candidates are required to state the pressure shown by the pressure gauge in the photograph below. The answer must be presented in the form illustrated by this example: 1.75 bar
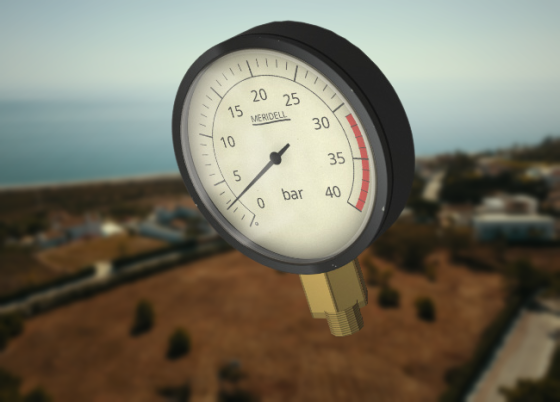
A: 2.5 bar
